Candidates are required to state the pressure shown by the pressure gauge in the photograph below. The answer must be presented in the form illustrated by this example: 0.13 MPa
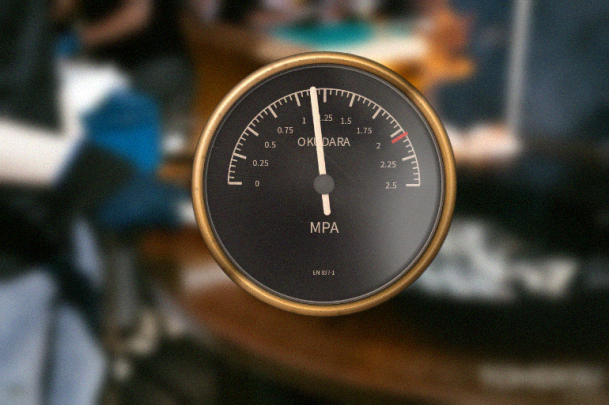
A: 1.15 MPa
